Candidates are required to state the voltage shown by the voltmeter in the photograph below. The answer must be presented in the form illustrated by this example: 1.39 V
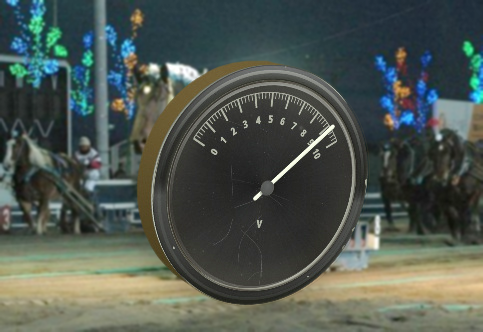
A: 9 V
